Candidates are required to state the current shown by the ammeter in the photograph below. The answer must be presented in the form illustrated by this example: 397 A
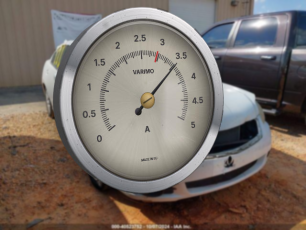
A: 3.5 A
